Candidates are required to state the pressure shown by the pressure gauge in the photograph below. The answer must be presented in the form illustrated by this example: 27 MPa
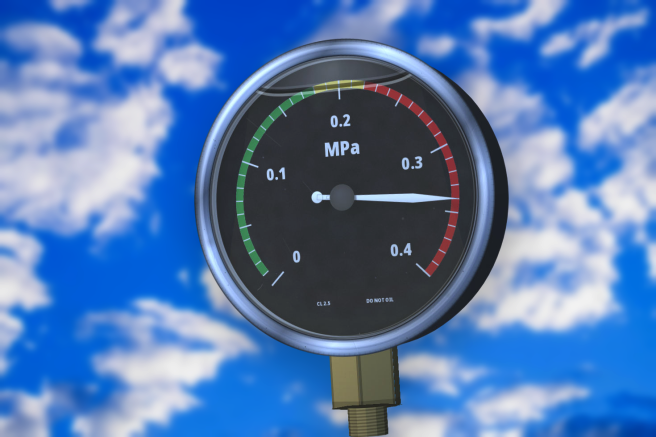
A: 0.34 MPa
